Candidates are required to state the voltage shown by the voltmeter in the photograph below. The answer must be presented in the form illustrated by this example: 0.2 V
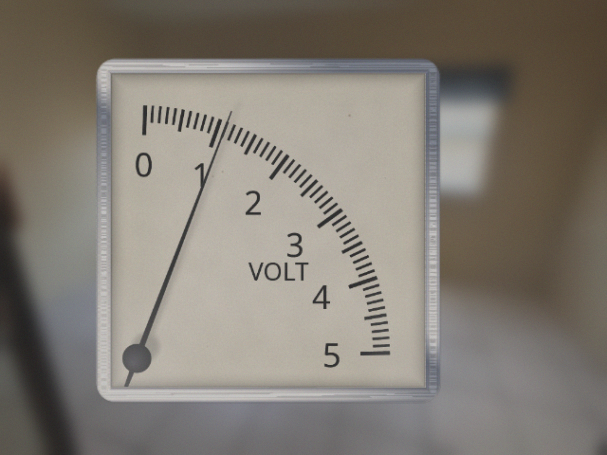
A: 1.1 V
